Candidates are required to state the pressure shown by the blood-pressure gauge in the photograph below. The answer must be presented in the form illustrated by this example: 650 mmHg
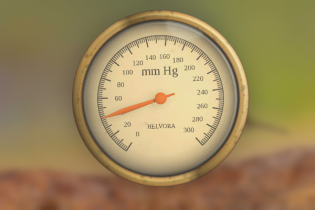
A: 40 mmHg
